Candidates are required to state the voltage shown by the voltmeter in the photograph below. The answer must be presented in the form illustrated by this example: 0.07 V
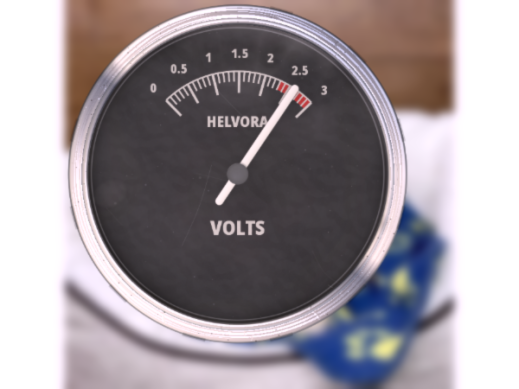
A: 2.6 V
